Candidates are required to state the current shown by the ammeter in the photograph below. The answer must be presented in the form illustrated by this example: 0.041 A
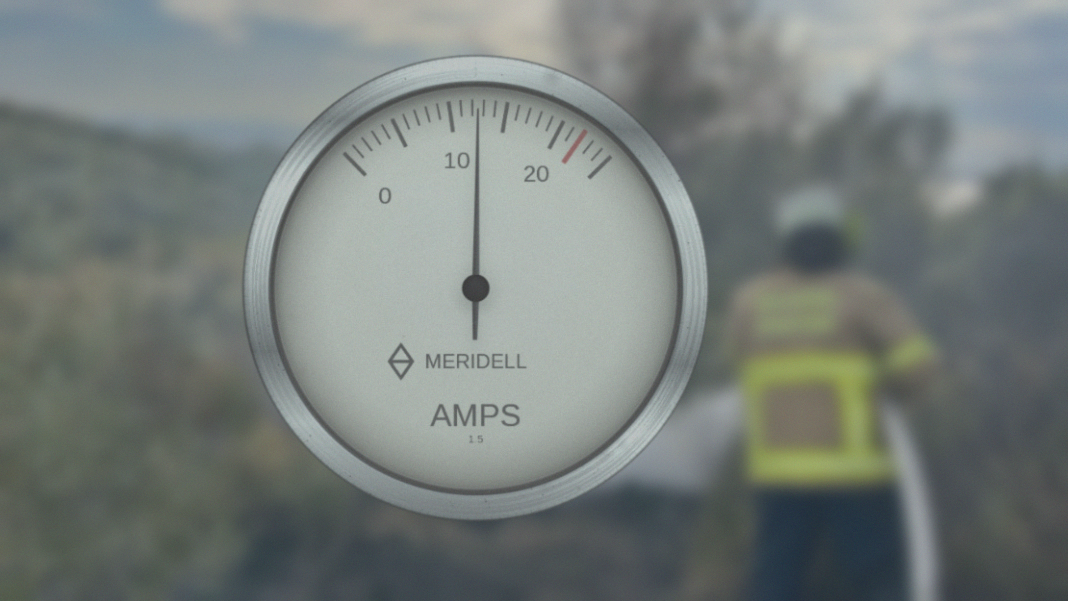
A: 12.5 A
